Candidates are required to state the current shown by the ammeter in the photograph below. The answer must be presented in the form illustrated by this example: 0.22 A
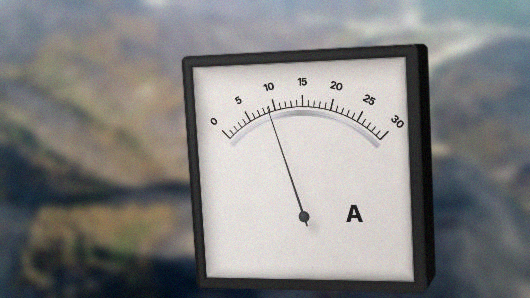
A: 9 A
